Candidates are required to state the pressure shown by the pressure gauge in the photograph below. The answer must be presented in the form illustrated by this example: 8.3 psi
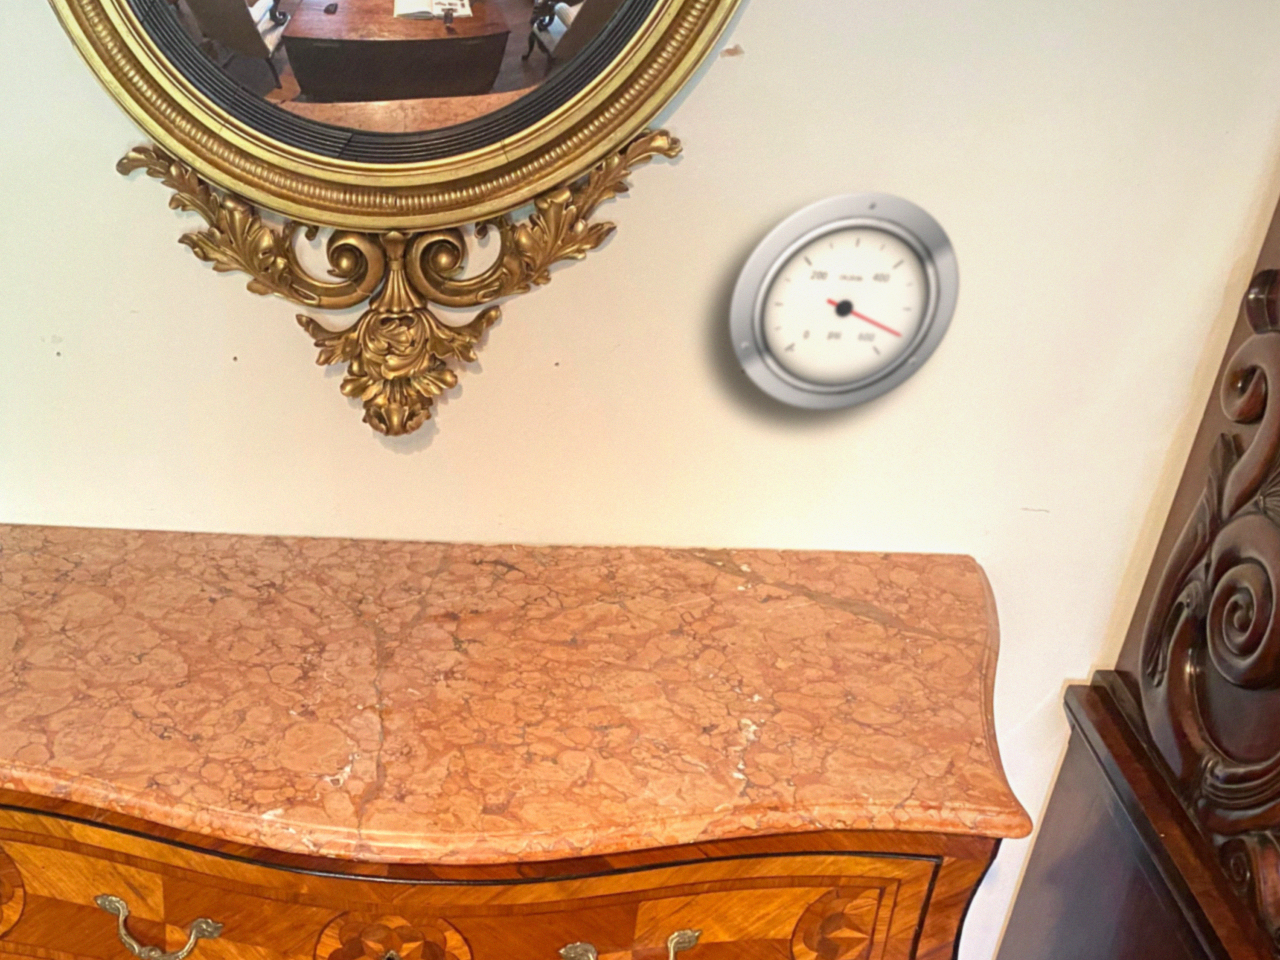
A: 550 psi
